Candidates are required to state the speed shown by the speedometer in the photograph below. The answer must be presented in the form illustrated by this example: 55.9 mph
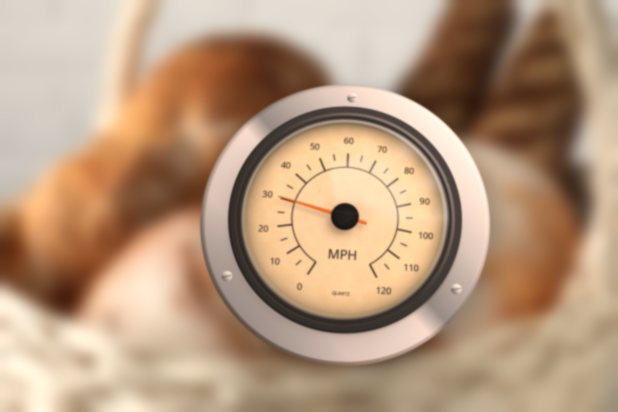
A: 30 mph
